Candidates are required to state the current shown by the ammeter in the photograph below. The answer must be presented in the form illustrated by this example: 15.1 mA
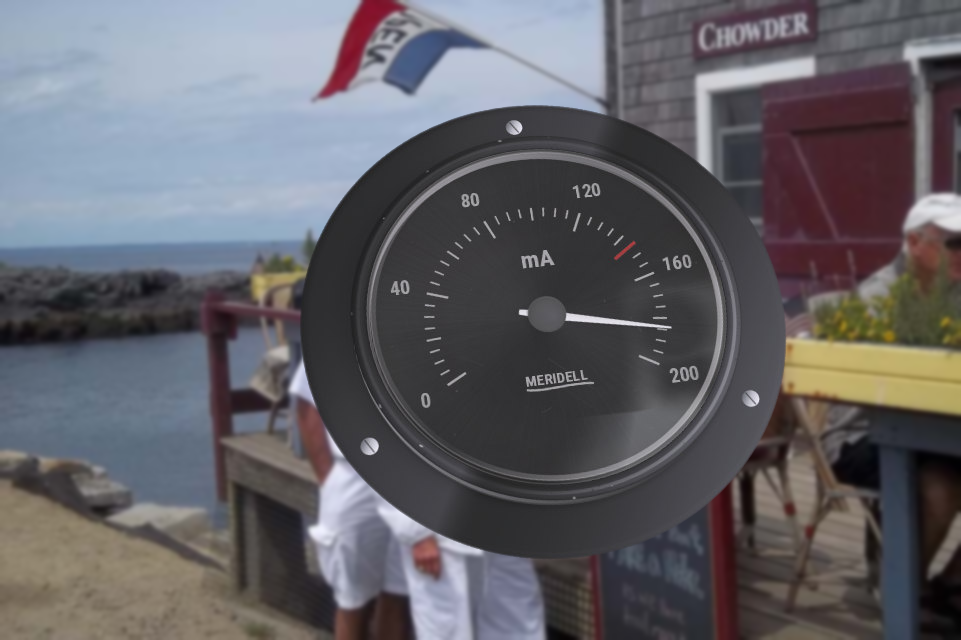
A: 185 mA
